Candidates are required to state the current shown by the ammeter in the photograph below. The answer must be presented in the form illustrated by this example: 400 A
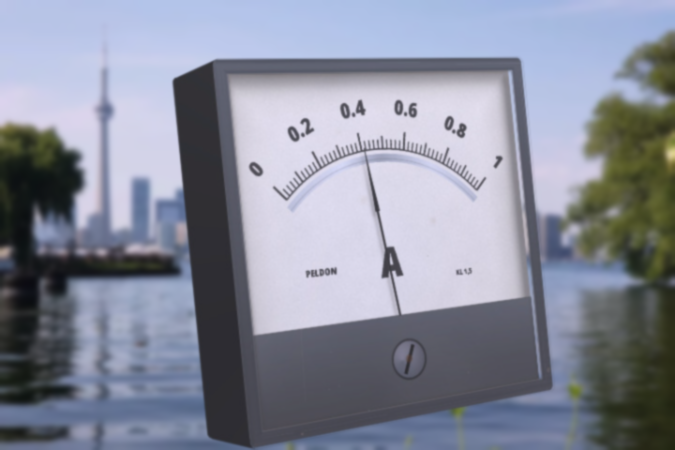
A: 0.4 A
